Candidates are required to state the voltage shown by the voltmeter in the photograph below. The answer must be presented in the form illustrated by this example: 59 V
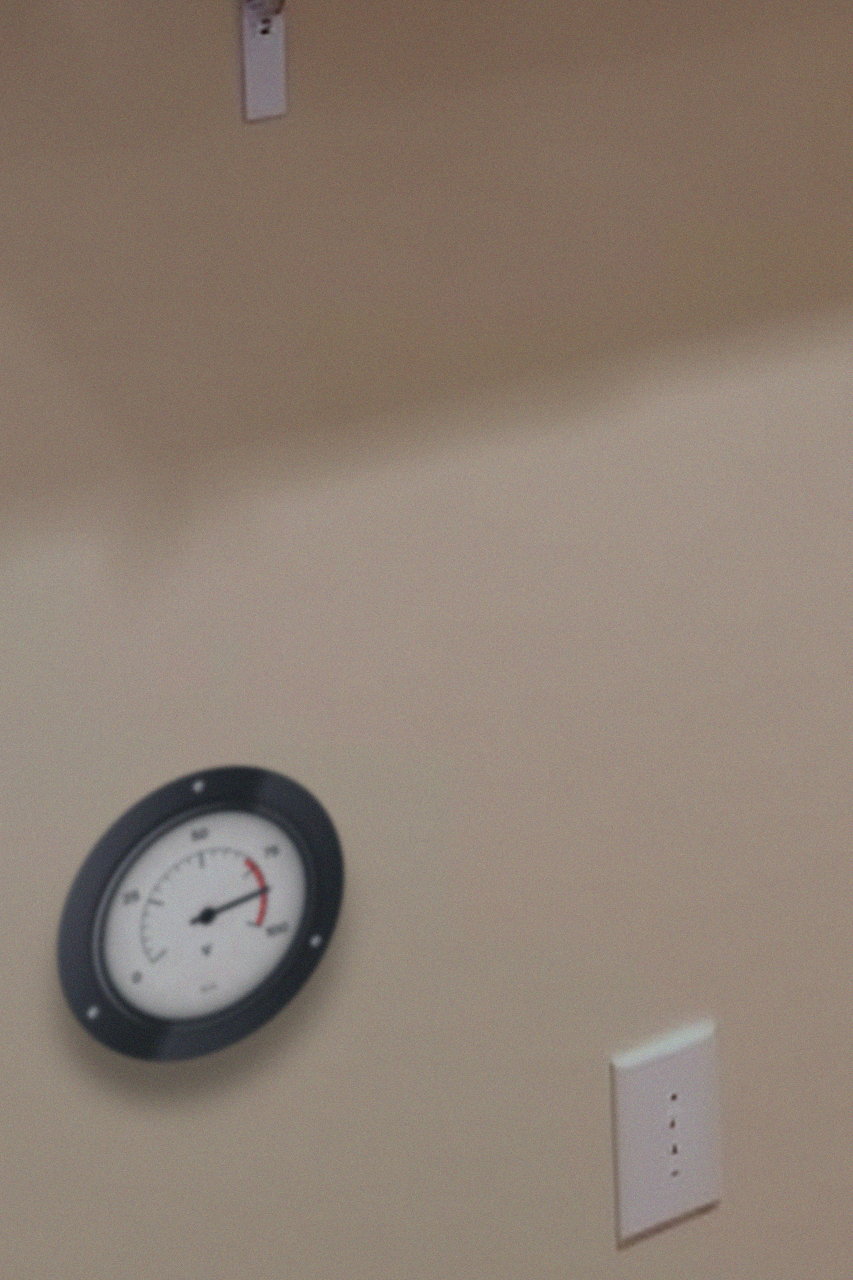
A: 85 V
